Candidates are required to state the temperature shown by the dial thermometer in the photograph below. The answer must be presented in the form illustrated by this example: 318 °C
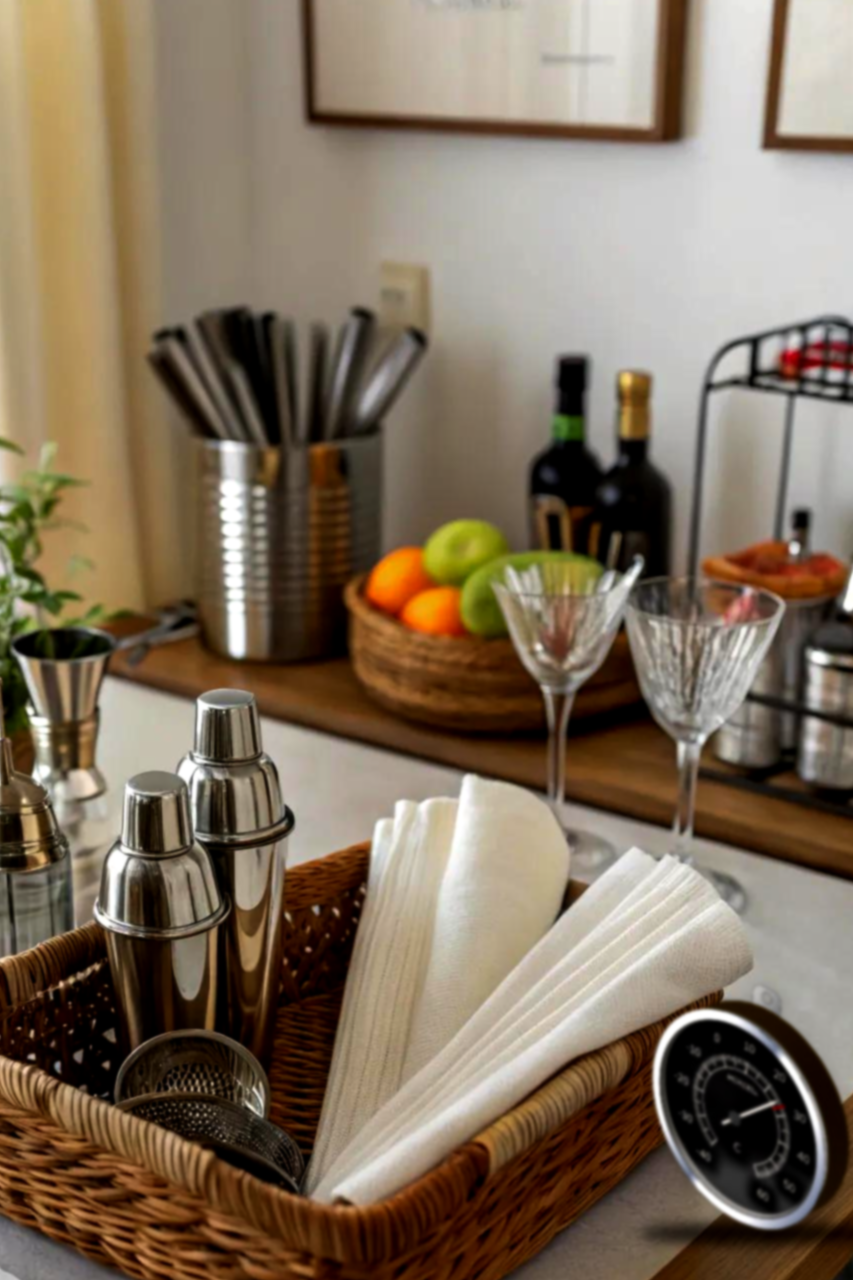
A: 25 °C
